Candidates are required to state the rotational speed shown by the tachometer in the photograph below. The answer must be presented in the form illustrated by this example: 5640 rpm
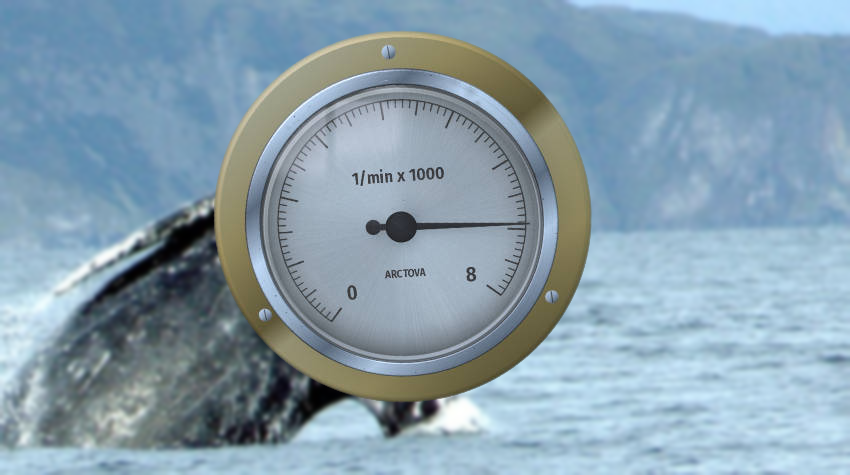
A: 6900 rpm
